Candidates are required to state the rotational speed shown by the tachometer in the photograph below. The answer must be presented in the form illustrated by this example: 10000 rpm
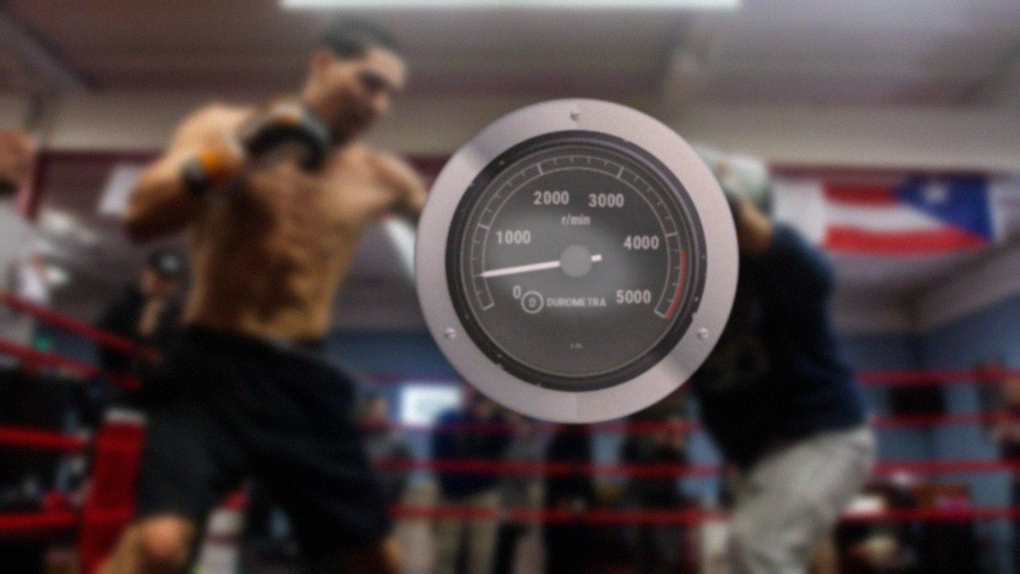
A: 400 rpm
